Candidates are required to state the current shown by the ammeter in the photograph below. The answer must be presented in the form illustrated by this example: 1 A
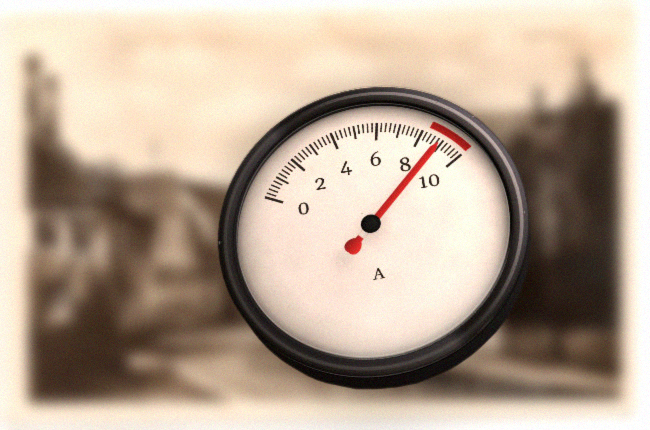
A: 9 A
